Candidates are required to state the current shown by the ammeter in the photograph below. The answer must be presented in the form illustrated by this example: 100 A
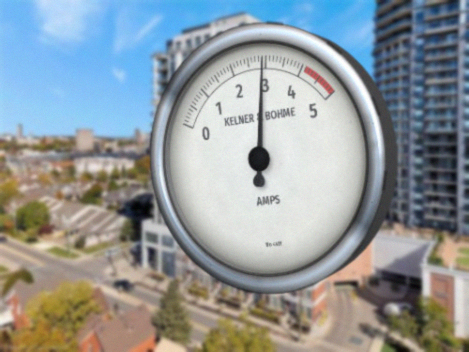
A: 3 A
